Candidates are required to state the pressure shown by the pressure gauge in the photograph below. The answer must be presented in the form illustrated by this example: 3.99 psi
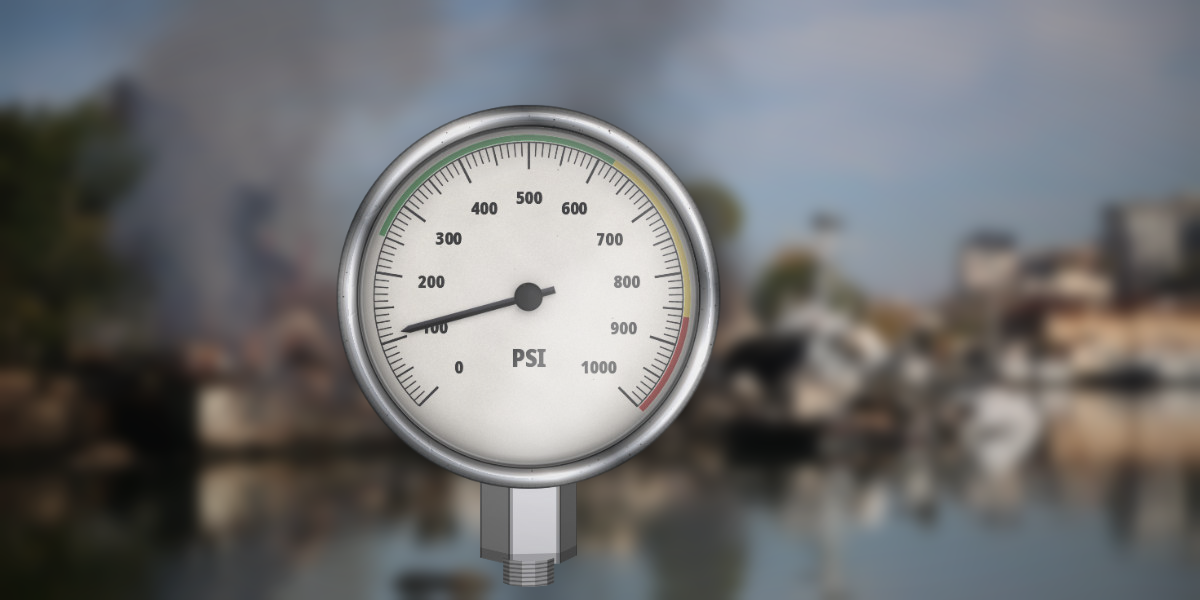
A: 110 psi
